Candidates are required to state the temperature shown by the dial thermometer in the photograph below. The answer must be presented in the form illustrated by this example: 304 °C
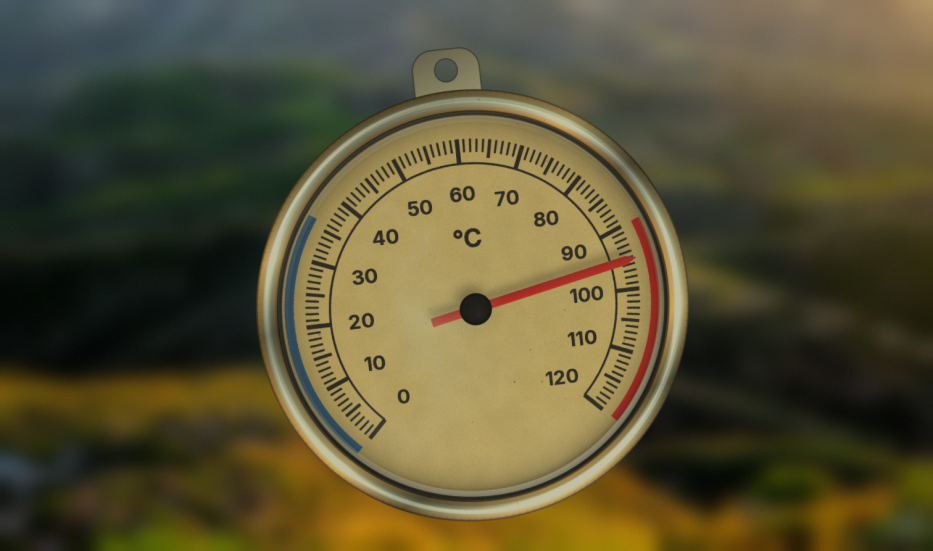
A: 95 °C
